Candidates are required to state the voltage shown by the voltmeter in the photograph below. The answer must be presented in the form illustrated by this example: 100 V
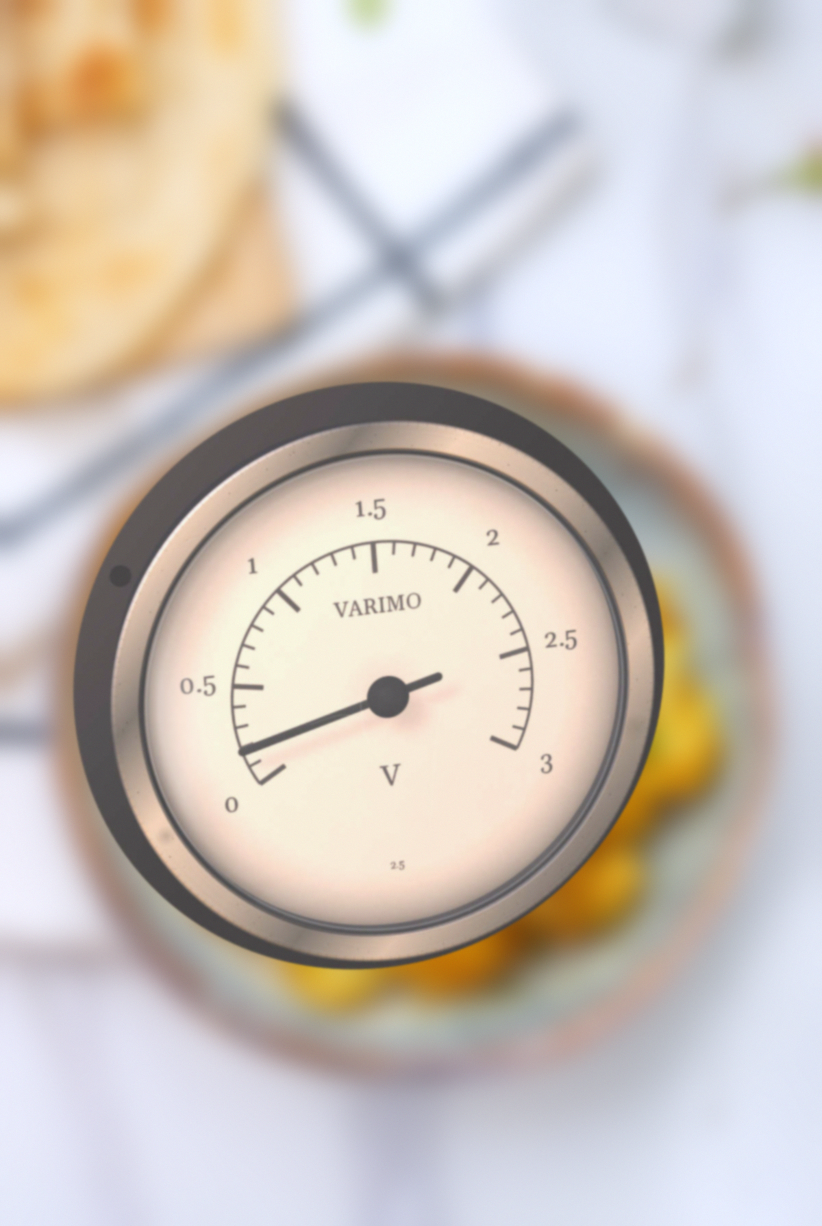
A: 0.2 V
